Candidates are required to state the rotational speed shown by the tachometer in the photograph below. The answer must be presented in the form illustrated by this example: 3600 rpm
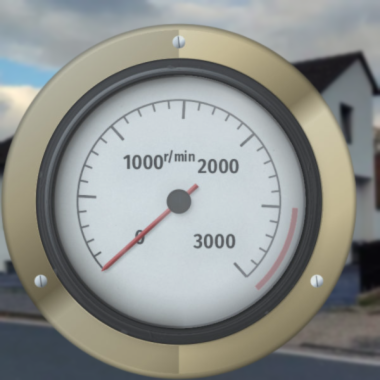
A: 0 rpm
